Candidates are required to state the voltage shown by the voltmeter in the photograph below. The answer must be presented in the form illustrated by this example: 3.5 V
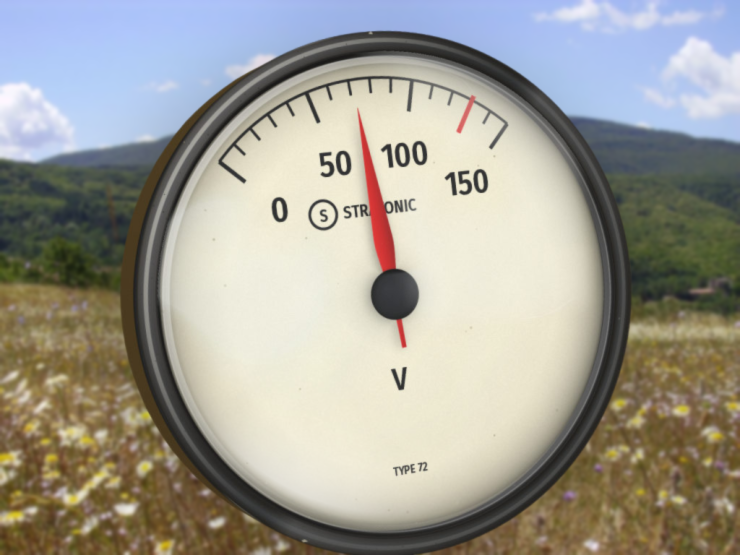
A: 70 V
